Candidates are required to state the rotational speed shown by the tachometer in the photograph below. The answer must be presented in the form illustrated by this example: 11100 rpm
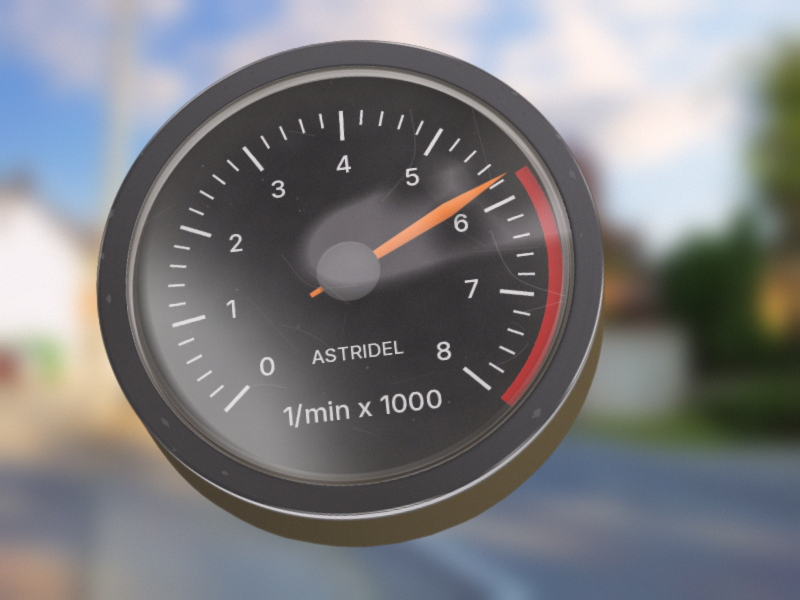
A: 5800 rpm
